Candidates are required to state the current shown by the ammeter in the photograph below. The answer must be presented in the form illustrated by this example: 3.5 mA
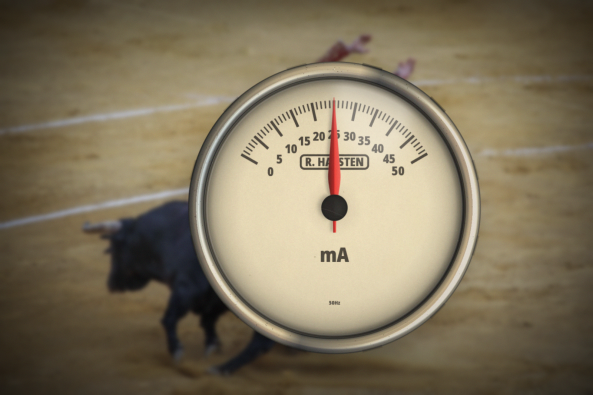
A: 25 mA
